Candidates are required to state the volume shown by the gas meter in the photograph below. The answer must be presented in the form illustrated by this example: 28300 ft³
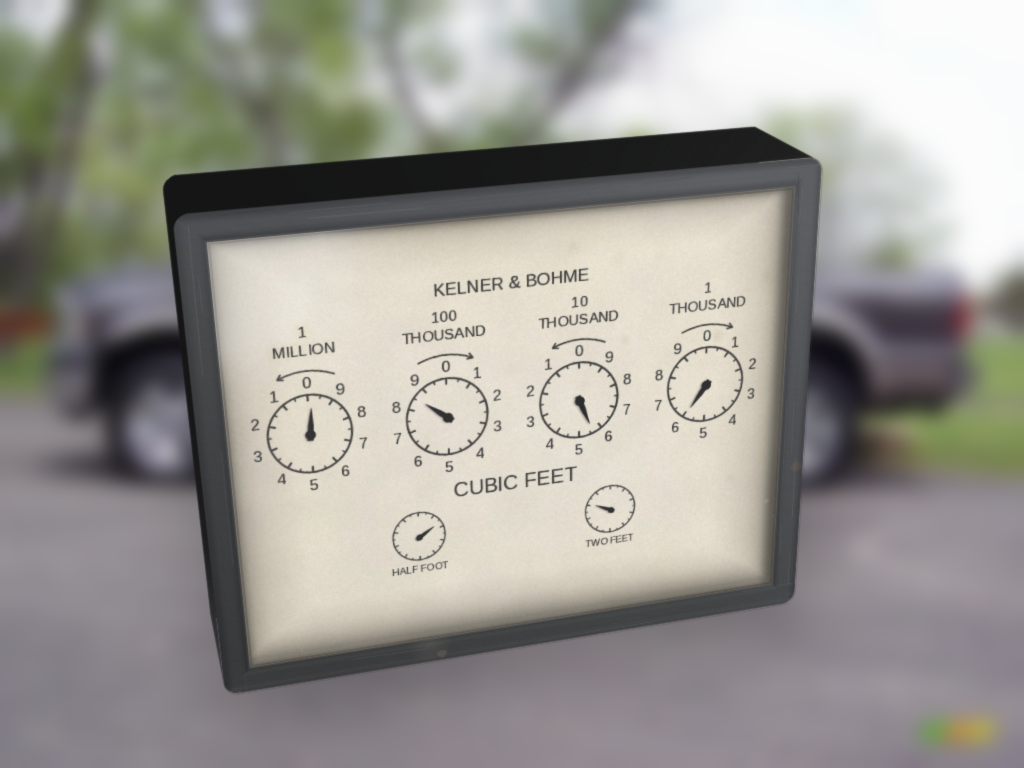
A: 985600 ft³
